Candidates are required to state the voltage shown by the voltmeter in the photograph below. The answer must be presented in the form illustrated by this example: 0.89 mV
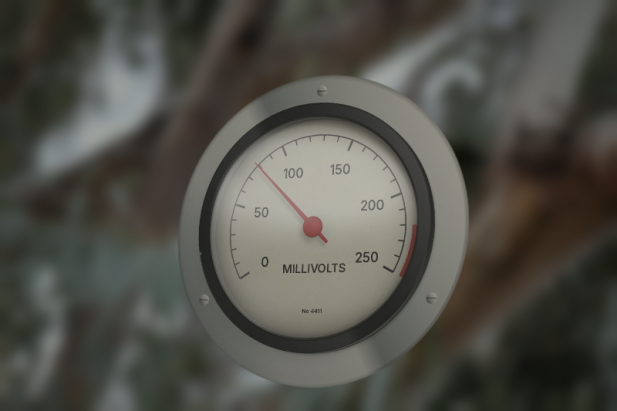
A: 80 mV
